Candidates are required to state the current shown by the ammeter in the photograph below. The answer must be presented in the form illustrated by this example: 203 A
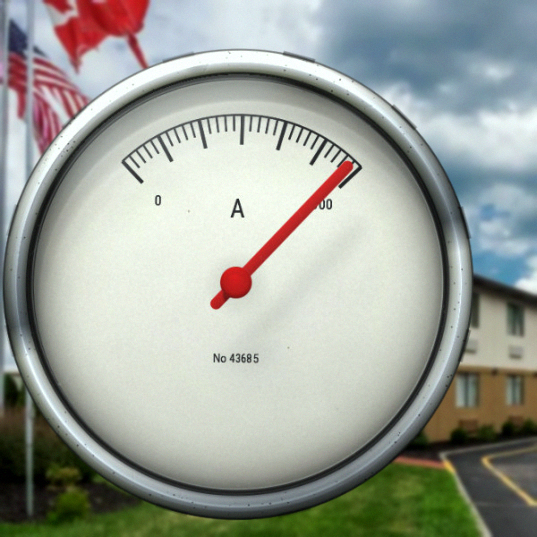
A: 290 A
